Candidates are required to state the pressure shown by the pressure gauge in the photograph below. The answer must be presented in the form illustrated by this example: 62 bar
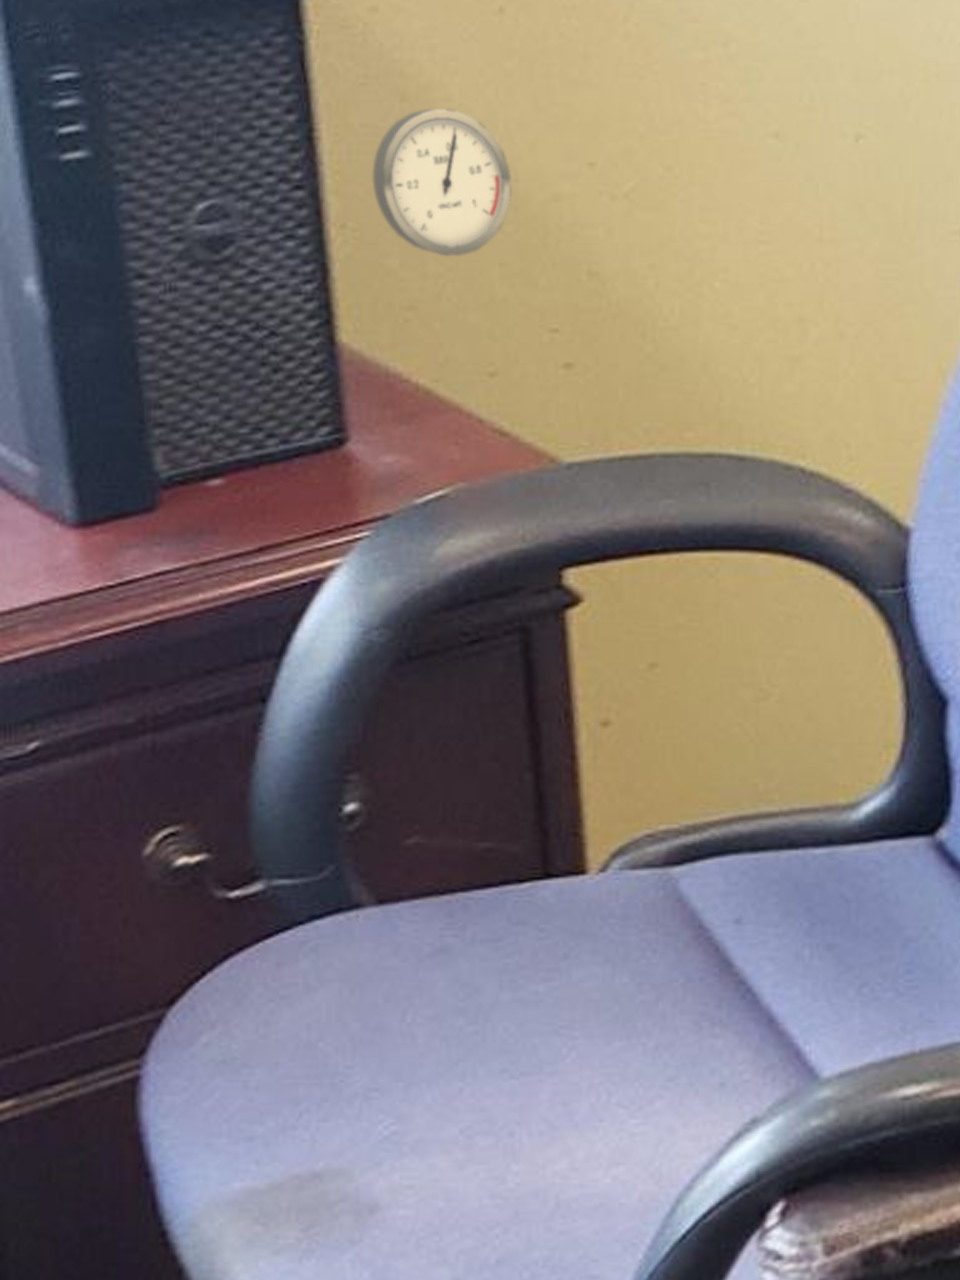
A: 0.6 bar
